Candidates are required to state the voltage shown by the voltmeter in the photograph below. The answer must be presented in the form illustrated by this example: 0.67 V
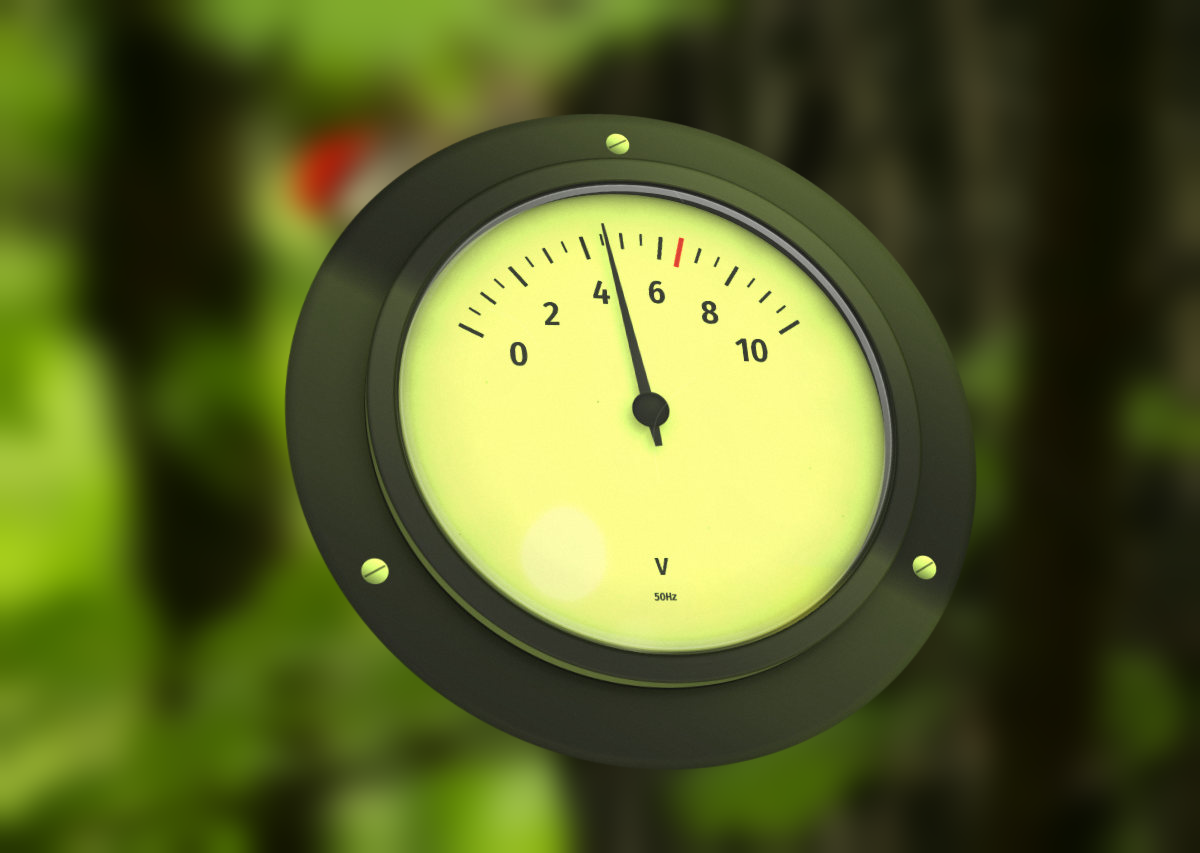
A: 4.5 V
